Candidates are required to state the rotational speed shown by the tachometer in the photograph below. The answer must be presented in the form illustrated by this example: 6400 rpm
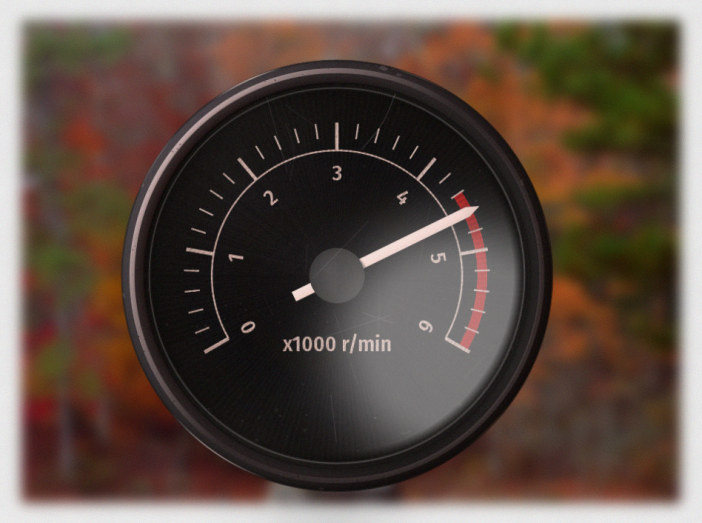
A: 4600 rpm
